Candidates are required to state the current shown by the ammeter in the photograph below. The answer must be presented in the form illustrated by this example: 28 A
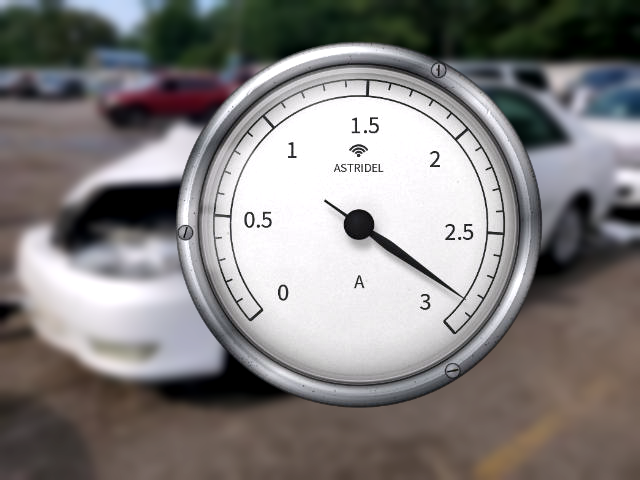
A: 2.85 A
